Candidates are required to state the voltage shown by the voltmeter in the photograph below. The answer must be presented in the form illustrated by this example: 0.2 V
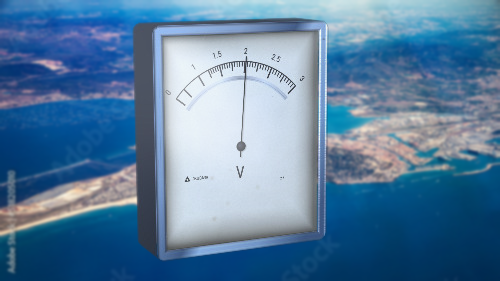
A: 2 V
